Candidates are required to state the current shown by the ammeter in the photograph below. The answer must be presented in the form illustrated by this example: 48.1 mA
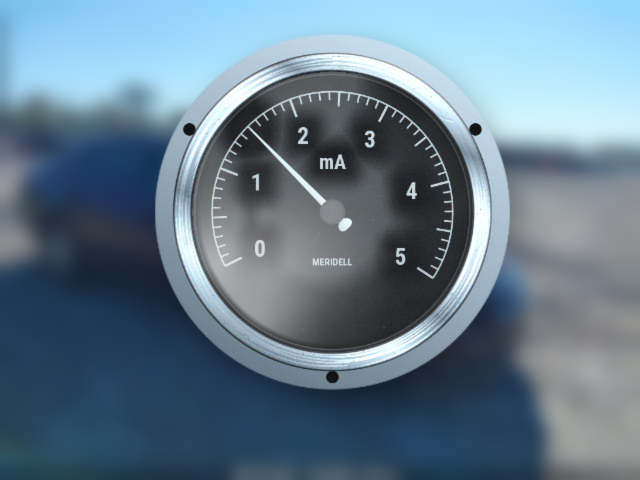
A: 1.5 mA
